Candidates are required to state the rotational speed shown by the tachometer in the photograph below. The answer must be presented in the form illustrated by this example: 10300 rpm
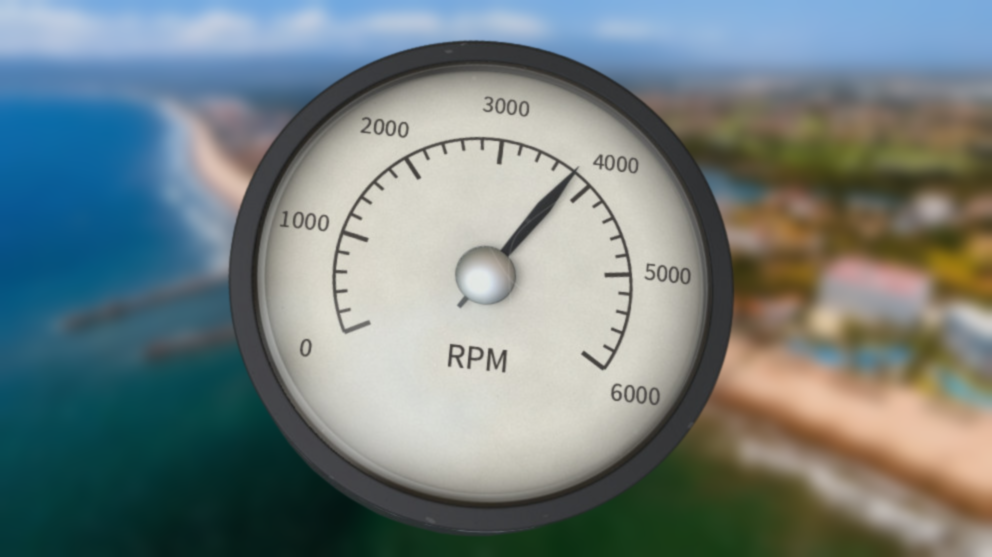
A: 3800 rpm
